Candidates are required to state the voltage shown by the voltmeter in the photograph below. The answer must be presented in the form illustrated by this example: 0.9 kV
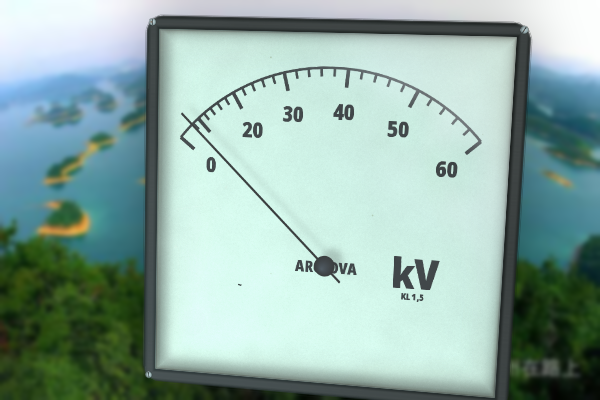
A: 8 kV
